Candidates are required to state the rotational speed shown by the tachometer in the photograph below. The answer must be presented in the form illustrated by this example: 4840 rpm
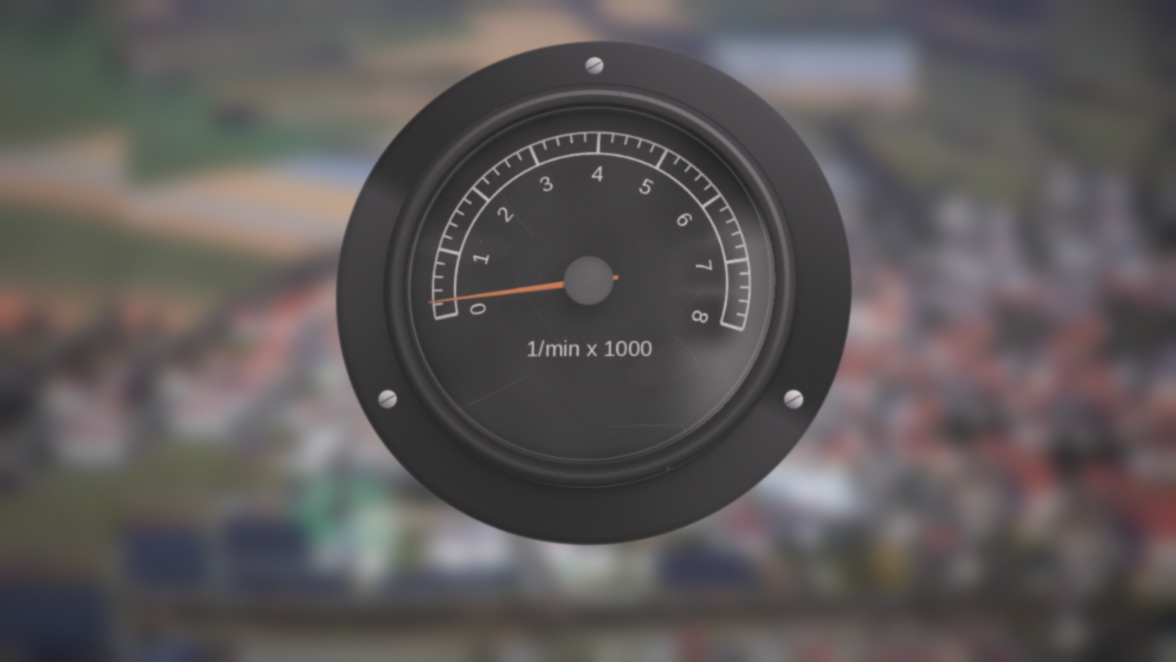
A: 200 rpm
